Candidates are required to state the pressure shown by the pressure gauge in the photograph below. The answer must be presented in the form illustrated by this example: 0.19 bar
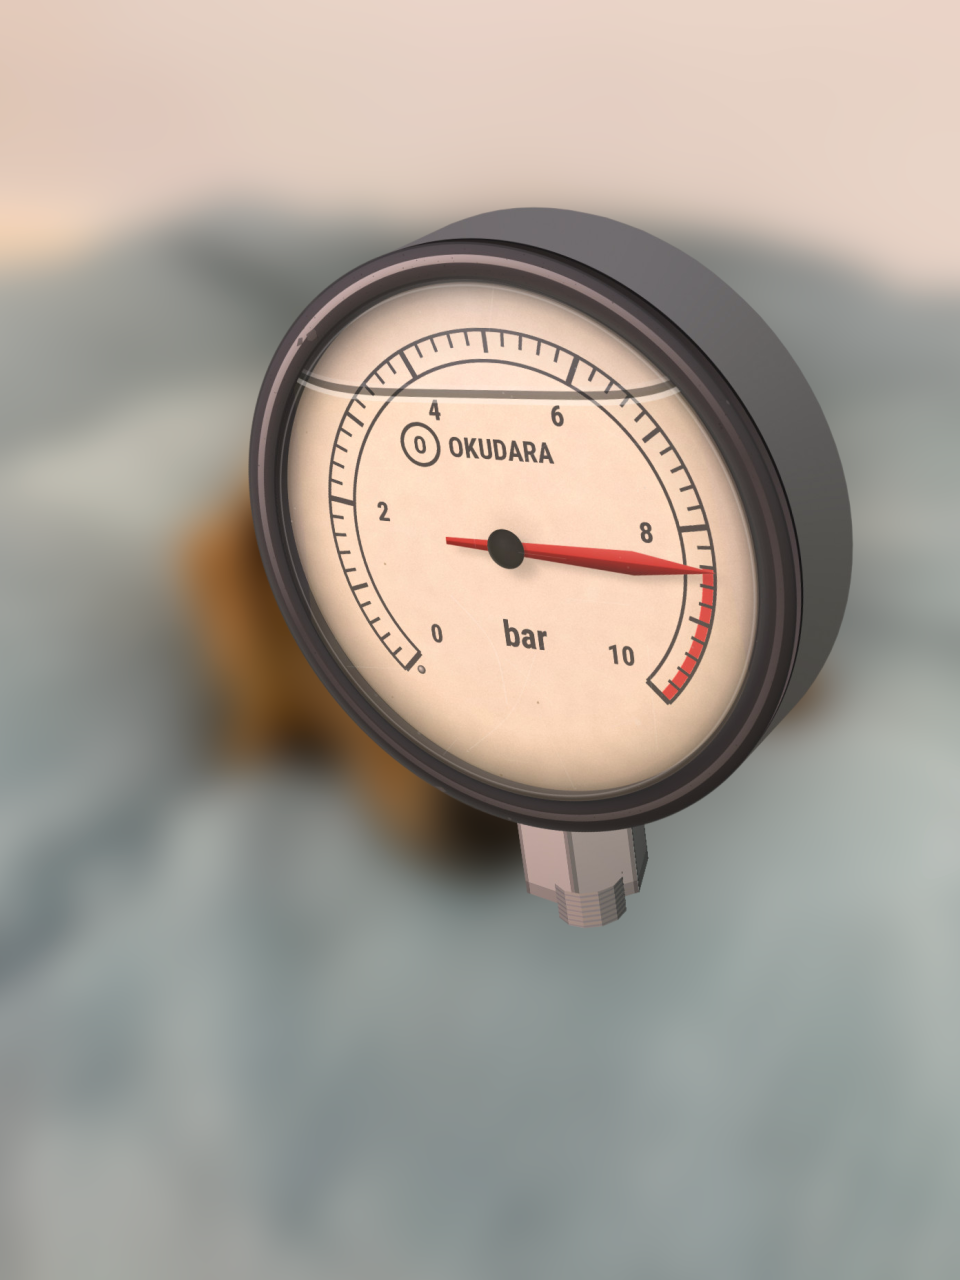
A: 8.4 bar
